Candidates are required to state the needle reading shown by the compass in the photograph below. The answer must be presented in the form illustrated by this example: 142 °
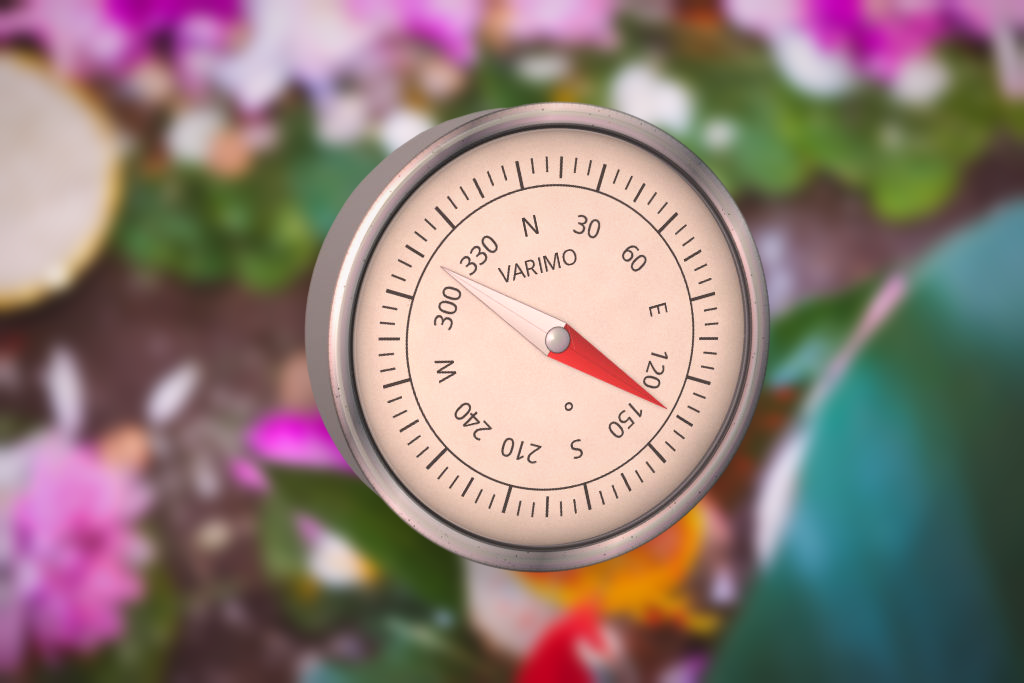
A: 135 °
